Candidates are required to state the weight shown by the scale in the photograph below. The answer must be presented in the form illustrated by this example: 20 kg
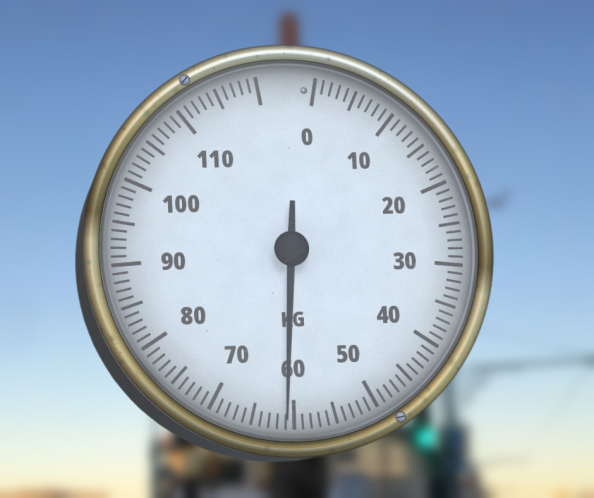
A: 61 kg
